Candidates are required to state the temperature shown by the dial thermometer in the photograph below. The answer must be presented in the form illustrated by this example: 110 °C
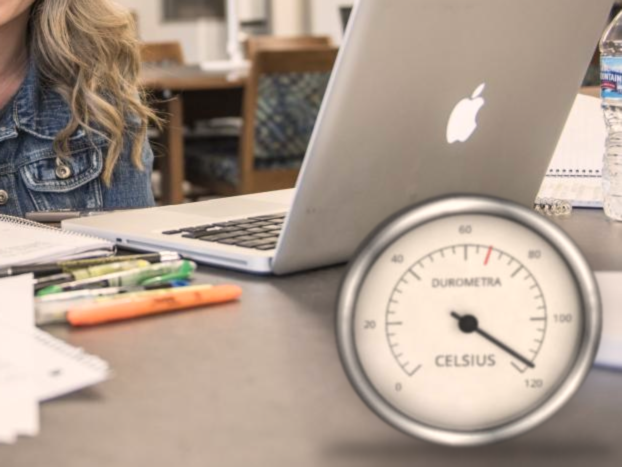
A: 116 °C
